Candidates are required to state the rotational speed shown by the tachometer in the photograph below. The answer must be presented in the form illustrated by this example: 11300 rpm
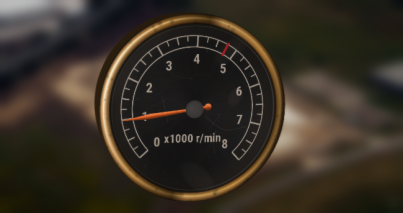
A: 1000 rpm
